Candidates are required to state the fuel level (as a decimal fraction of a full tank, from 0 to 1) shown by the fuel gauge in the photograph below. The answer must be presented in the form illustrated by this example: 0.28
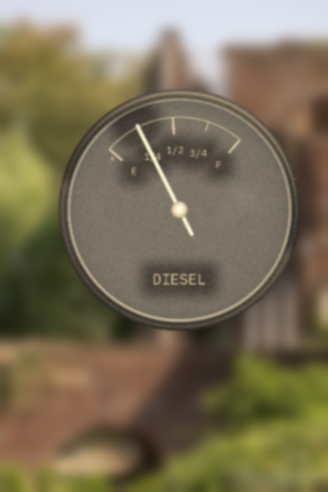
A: 0.25
